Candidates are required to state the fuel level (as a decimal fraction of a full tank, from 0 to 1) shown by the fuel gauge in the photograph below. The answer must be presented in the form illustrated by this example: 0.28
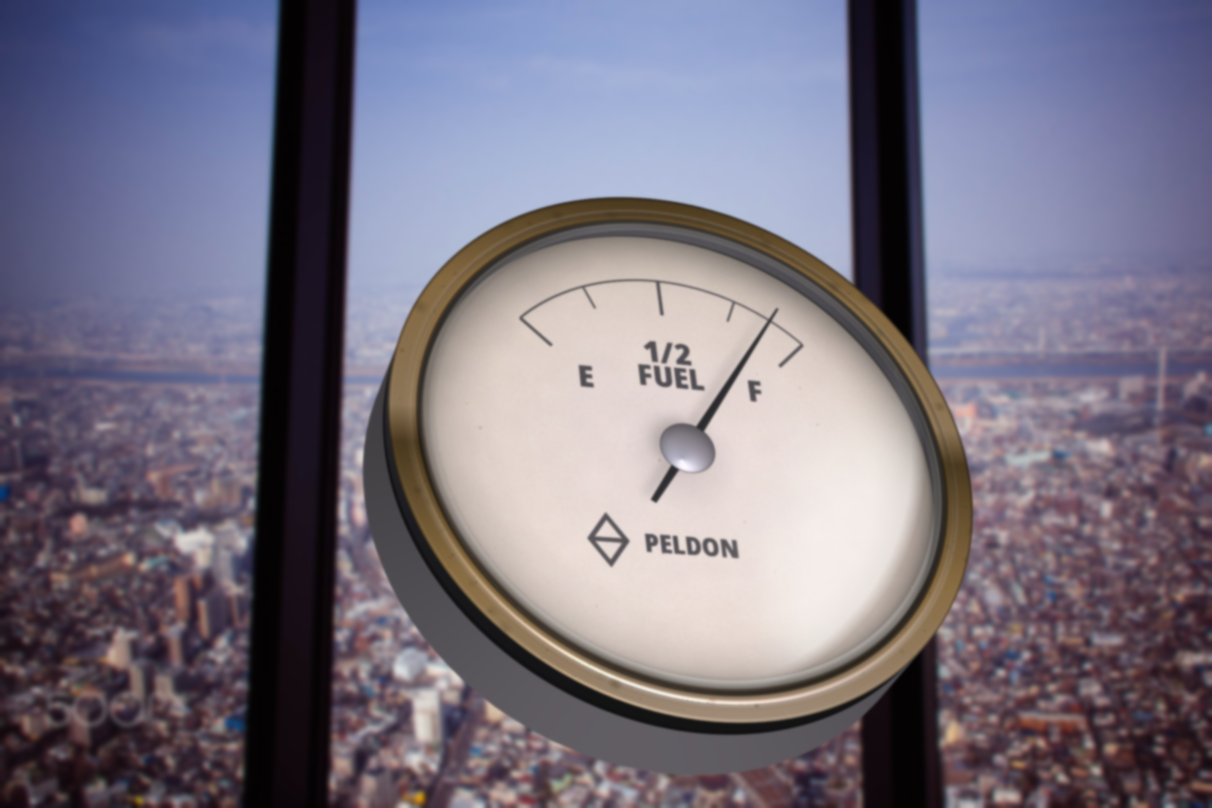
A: 0.875
